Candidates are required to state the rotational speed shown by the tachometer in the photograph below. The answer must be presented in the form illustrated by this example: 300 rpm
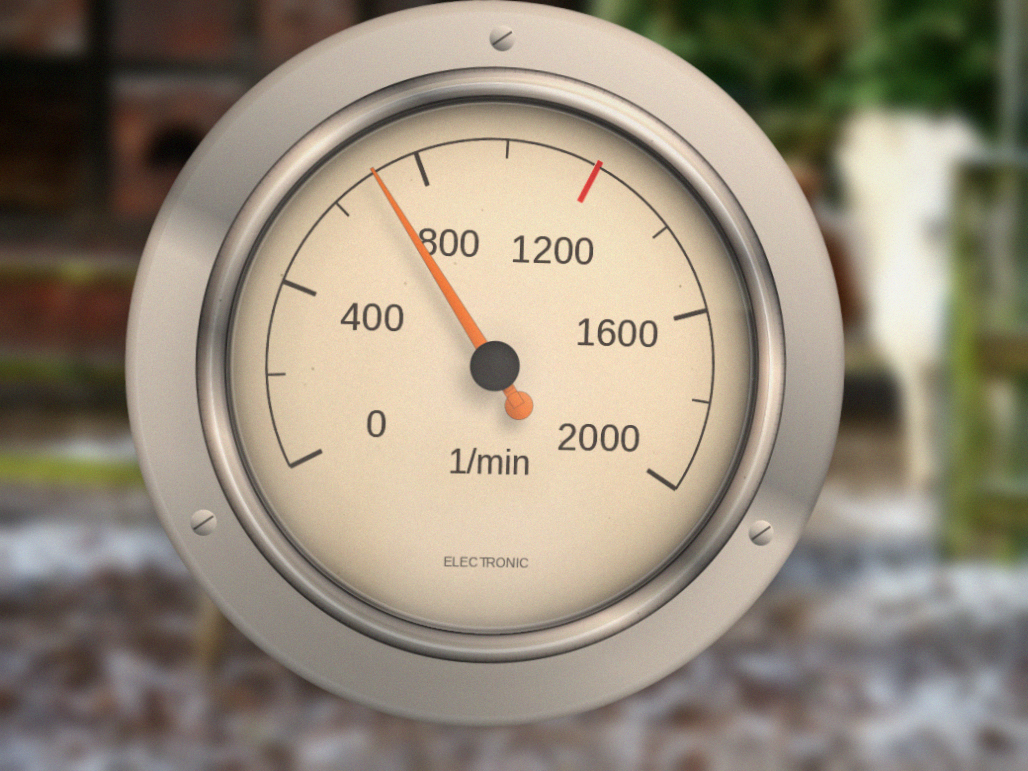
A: 700 rpm
